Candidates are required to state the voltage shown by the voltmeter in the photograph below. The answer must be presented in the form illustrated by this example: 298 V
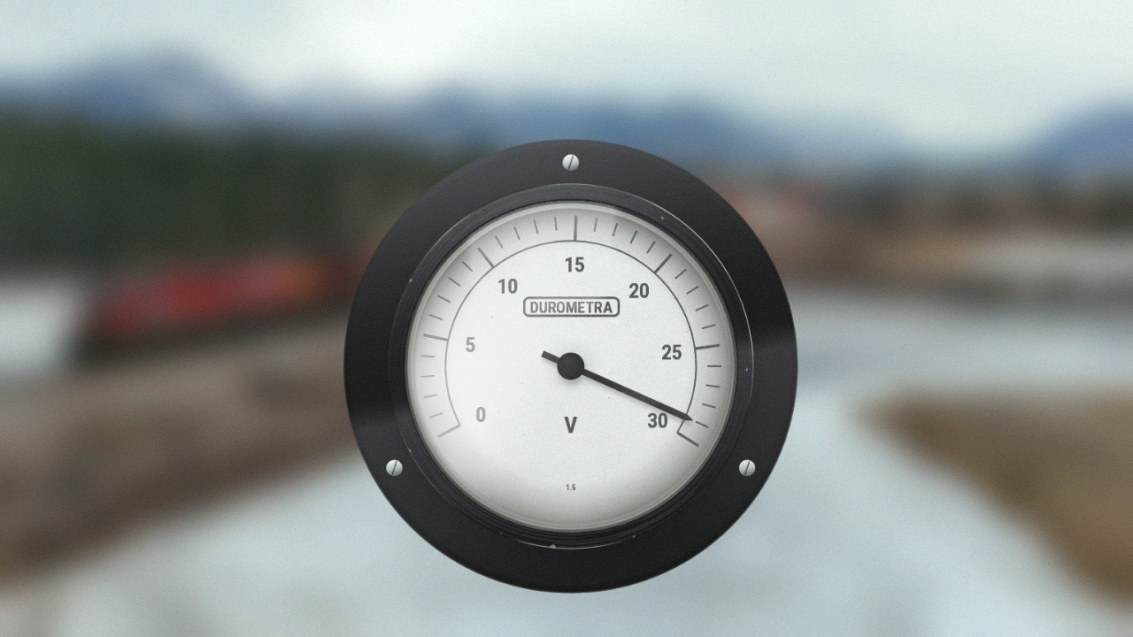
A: 29 V
